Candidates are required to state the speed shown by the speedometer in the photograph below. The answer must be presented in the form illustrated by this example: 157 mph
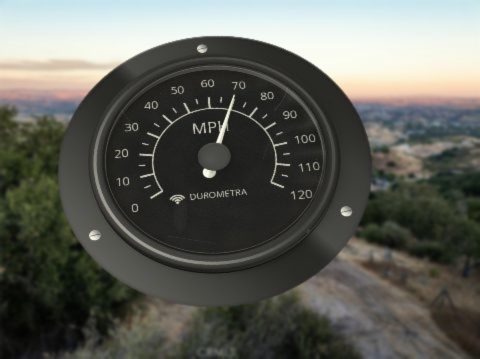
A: 70 mph
